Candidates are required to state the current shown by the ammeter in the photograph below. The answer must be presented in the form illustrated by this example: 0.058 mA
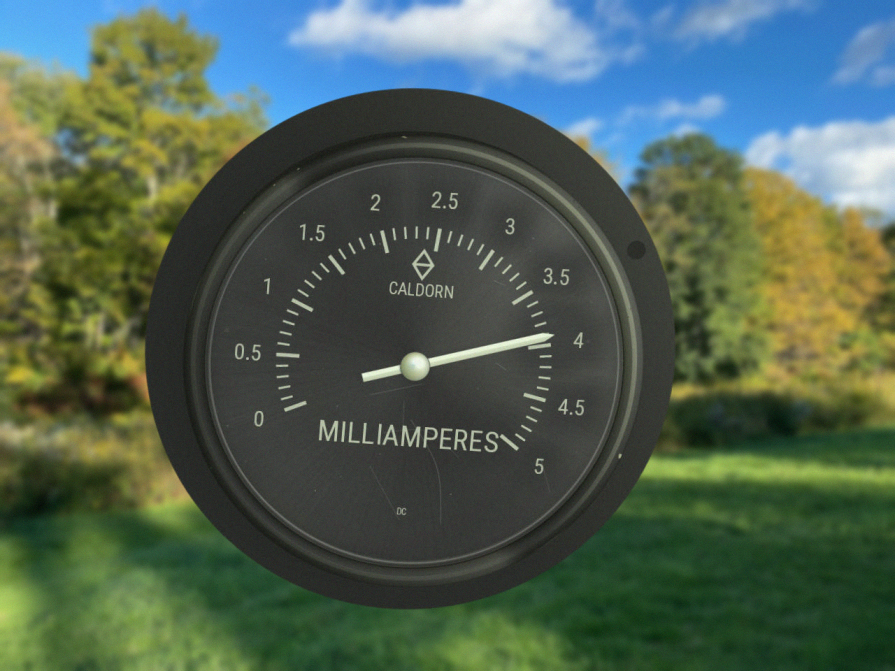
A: 3.9 mA
